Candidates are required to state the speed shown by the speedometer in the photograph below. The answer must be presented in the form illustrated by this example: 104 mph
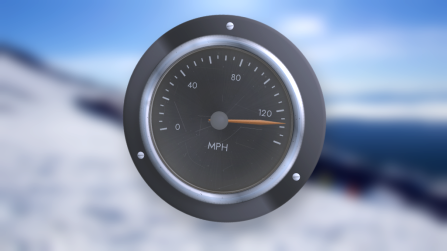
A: 127.5 mph
